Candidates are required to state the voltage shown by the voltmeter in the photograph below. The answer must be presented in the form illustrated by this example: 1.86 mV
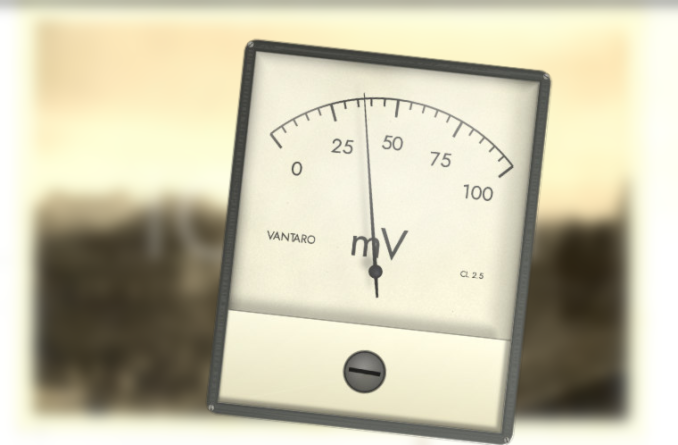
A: 37.5 mV
